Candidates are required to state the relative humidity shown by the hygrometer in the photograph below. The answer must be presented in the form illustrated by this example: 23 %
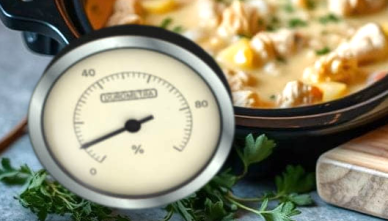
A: 10 %
